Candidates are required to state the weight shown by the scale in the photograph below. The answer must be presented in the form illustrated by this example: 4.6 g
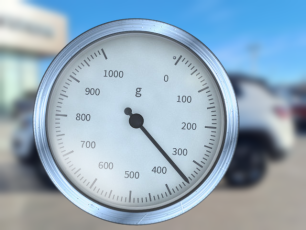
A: 350 g
